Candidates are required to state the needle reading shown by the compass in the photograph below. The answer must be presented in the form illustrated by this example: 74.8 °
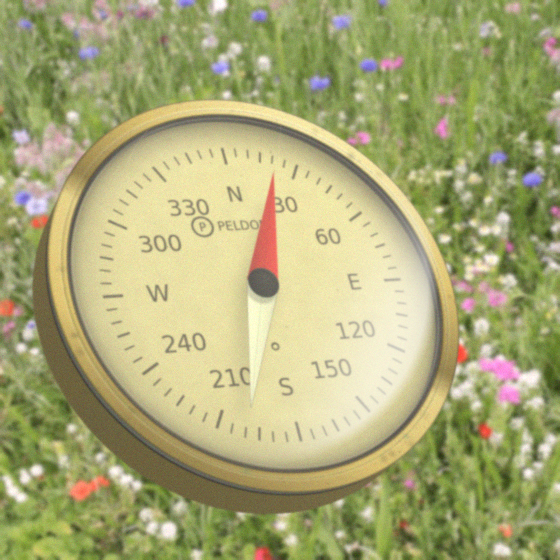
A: 20 °
